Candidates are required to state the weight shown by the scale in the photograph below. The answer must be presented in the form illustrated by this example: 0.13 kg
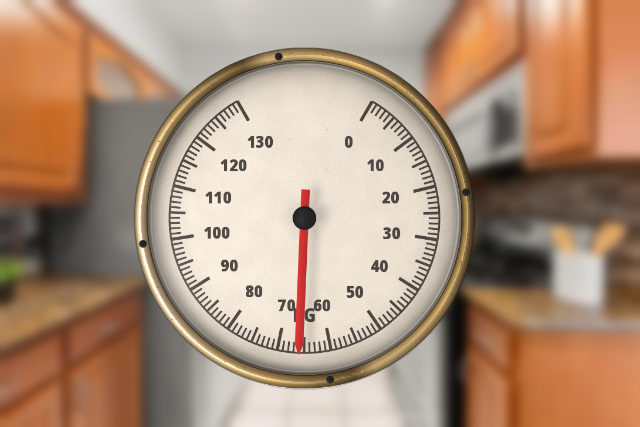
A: 66 kg
